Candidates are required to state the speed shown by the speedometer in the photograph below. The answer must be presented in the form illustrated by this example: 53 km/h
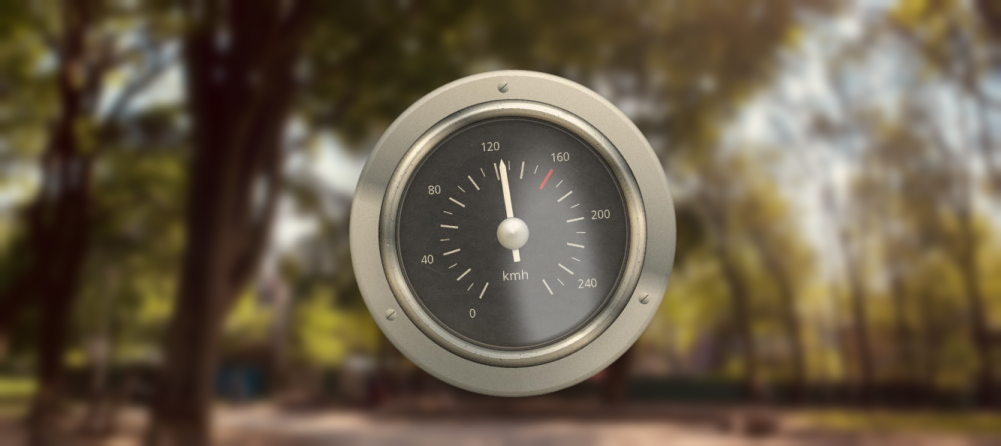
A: 125 km/h
